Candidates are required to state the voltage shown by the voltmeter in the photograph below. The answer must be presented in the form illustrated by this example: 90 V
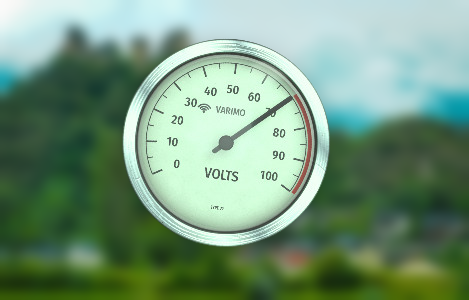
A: 70 V
